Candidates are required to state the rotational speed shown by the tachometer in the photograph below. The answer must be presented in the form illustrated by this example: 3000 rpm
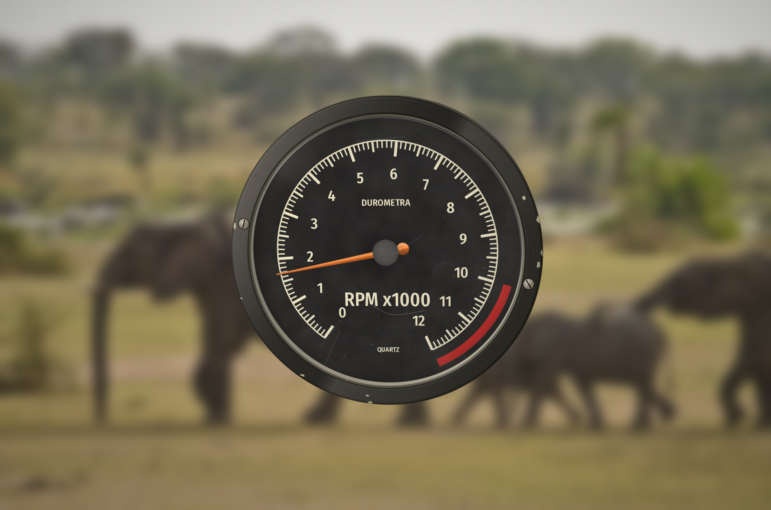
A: 1700 rpm
